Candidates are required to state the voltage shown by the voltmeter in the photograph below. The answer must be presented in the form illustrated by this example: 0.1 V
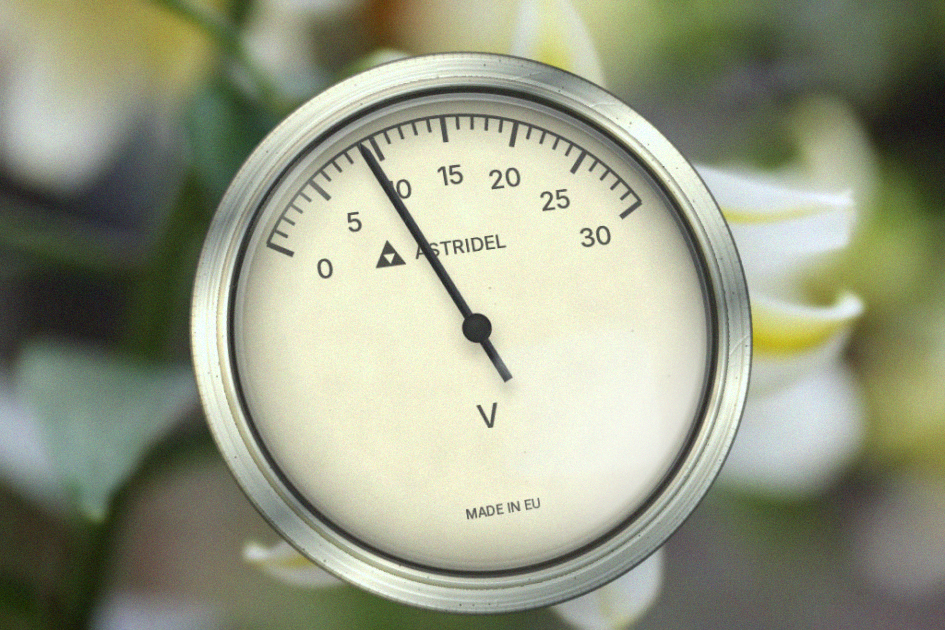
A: 9 V
